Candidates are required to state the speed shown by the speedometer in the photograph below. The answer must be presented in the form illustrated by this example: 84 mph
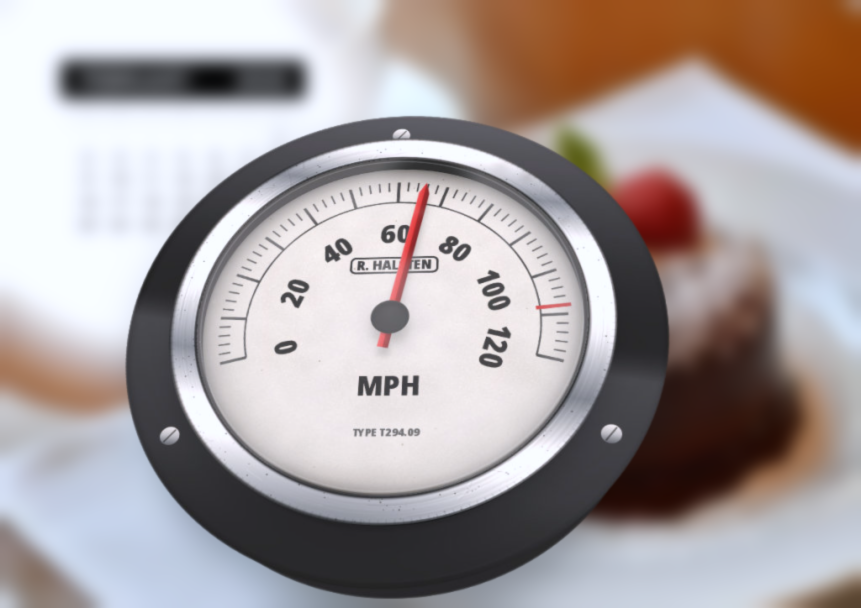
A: 66 mph
